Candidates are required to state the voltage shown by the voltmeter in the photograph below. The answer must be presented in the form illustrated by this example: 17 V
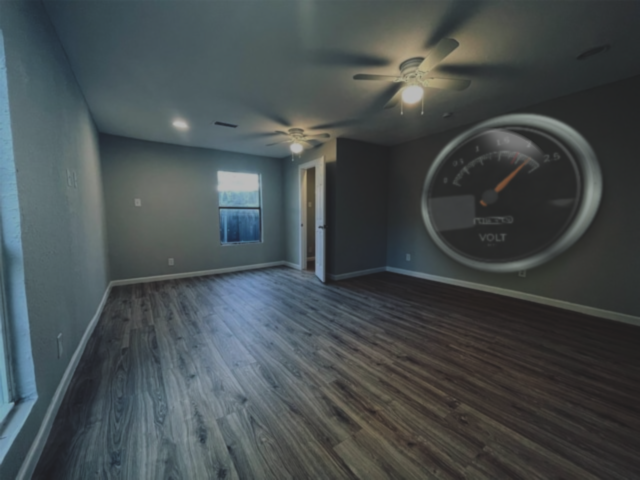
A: 2.25 V
